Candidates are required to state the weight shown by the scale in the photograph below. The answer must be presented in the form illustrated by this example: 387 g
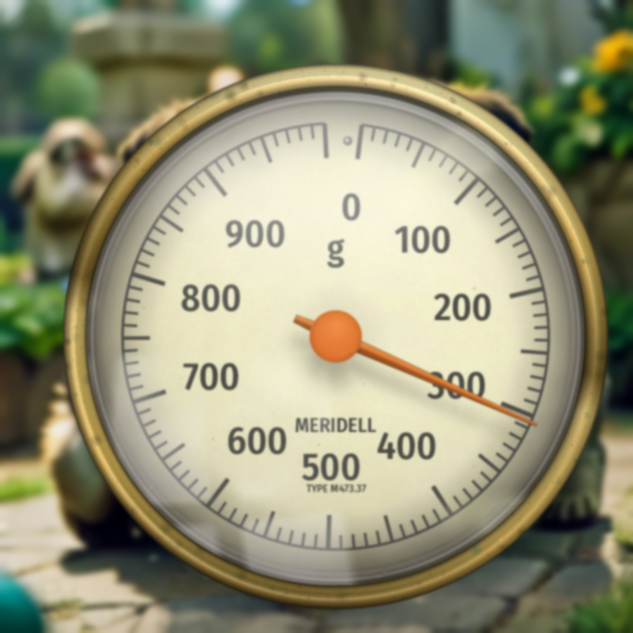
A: 305 g
